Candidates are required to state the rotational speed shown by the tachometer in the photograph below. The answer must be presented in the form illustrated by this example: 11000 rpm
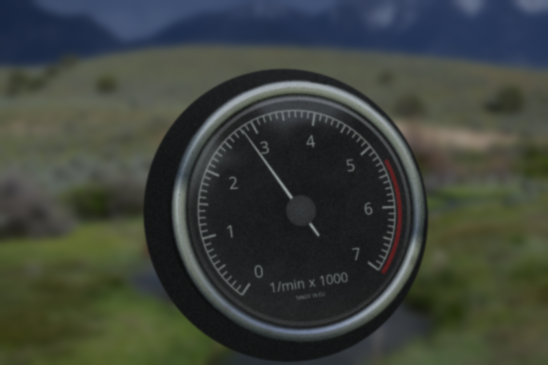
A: 2800 rpm
